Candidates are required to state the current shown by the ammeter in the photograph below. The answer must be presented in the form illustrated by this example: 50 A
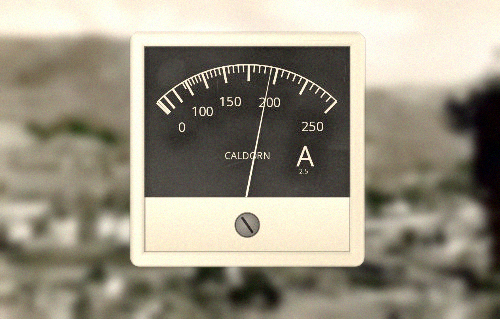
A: 195 A
